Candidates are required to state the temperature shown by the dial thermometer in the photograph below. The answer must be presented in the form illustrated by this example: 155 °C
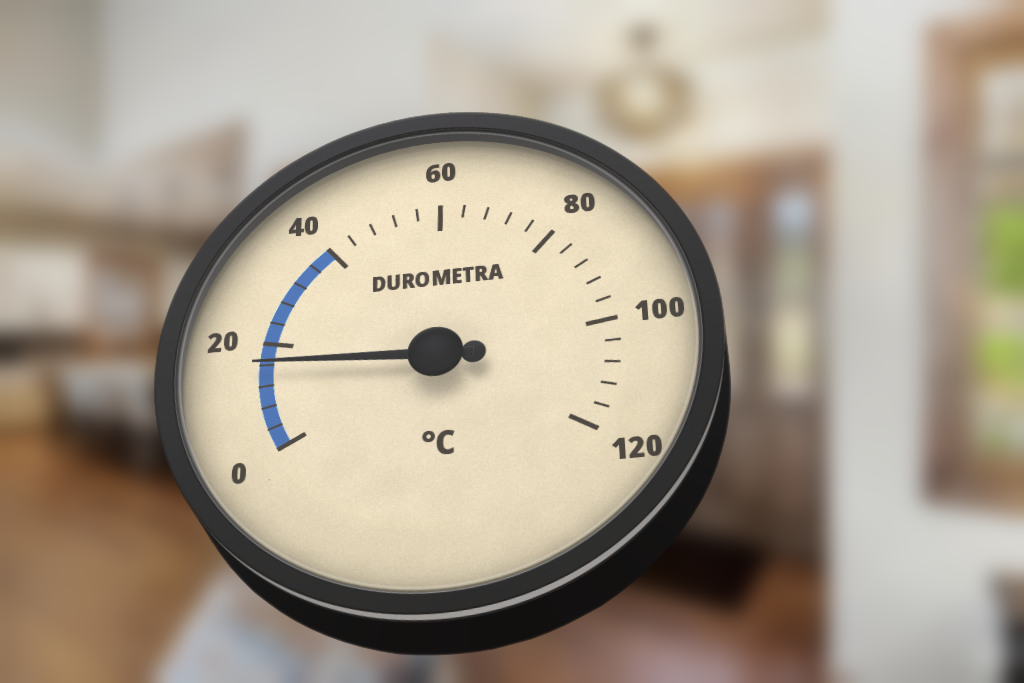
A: 16 °C
